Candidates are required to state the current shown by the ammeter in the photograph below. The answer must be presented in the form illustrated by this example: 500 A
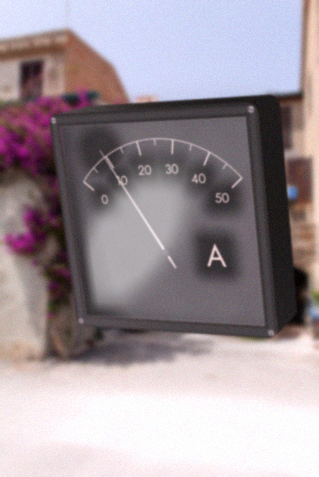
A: 10 A
